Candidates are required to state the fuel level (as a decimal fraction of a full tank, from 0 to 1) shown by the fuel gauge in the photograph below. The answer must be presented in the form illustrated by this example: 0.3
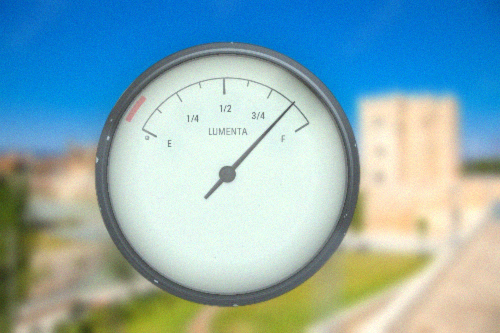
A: 0.875
